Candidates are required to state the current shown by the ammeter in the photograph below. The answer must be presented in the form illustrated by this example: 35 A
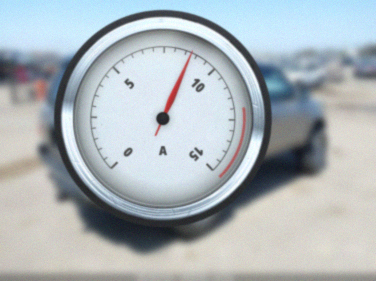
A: 8.75 A
